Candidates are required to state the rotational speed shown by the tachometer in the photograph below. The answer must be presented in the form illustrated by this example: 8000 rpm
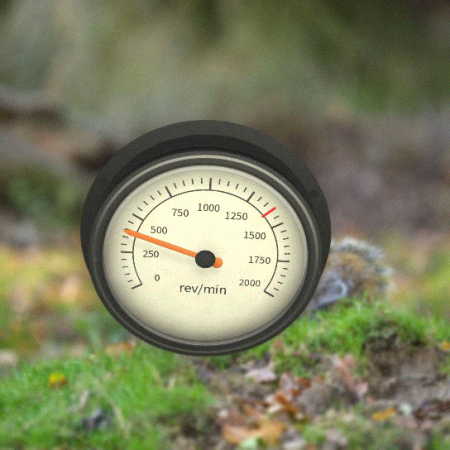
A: 400 rpm
